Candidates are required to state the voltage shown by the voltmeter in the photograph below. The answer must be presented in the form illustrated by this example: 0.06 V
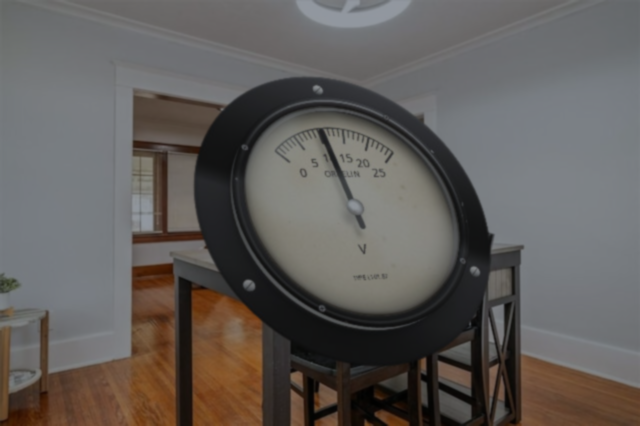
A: 10 V
